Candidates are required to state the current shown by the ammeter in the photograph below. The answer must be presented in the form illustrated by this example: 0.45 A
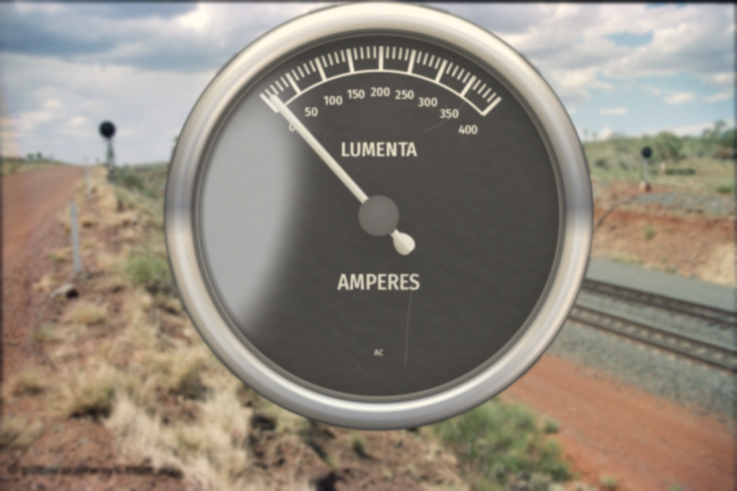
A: 10 A
